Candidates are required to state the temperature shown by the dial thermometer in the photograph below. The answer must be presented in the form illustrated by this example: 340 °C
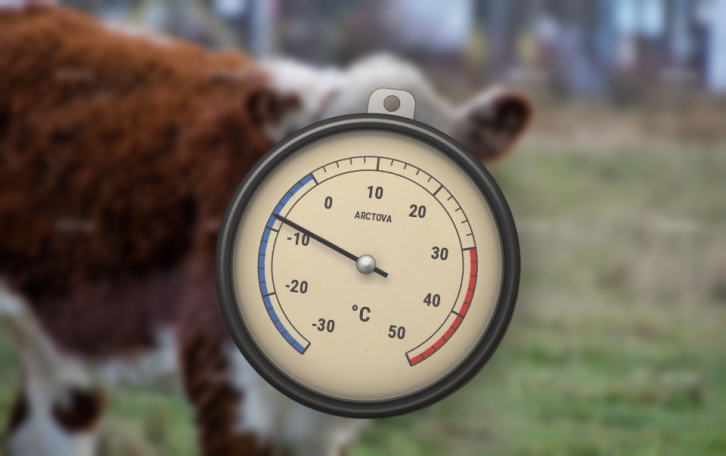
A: -8 °C
